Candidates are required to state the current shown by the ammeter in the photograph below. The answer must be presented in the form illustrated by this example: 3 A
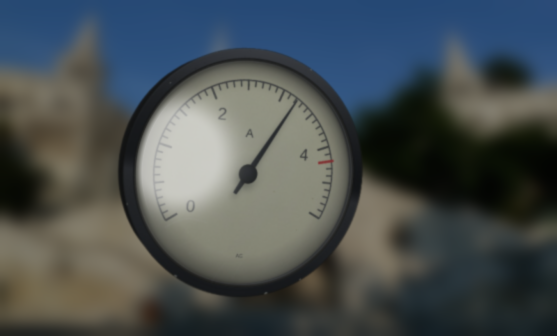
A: 3.2 A
